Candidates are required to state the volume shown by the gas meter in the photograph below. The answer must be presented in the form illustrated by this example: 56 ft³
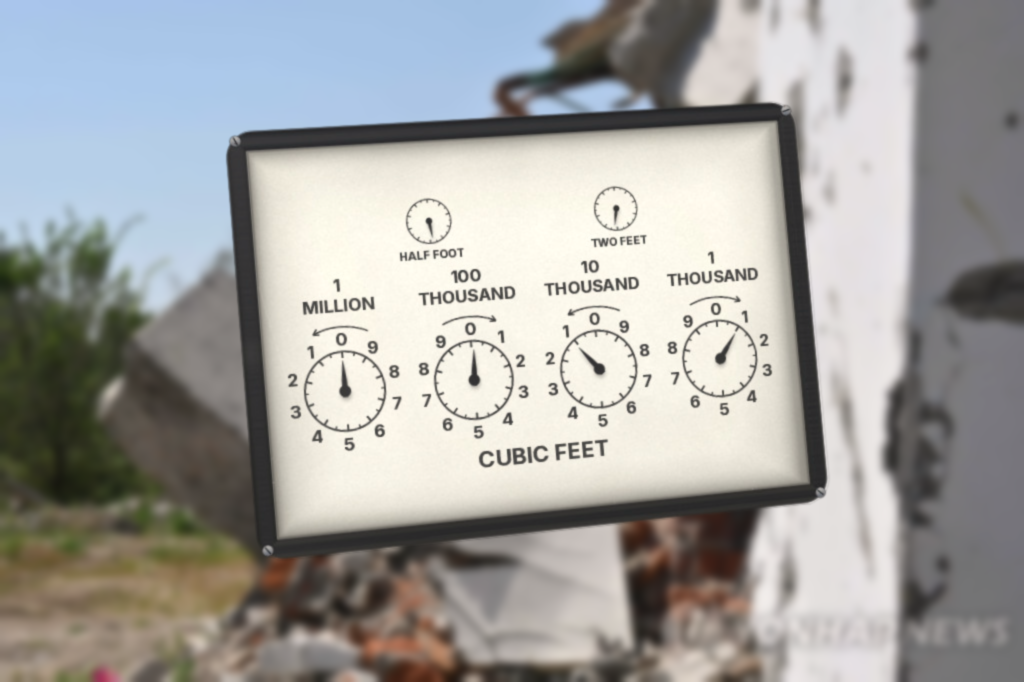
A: 1100 ft³
